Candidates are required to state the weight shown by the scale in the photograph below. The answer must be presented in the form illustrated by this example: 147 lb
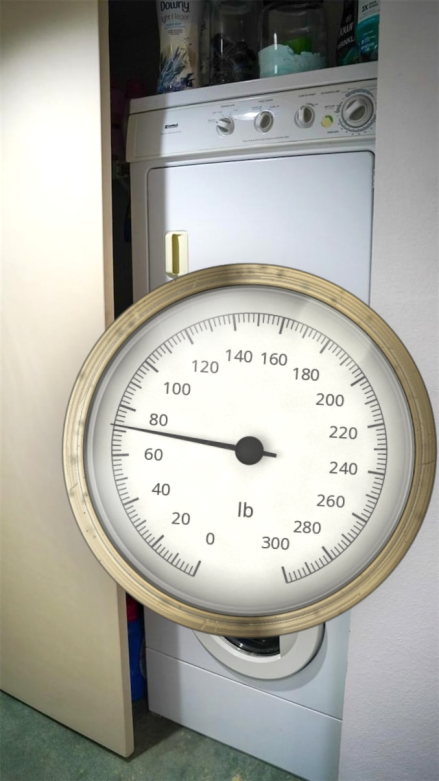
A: 72 lb
